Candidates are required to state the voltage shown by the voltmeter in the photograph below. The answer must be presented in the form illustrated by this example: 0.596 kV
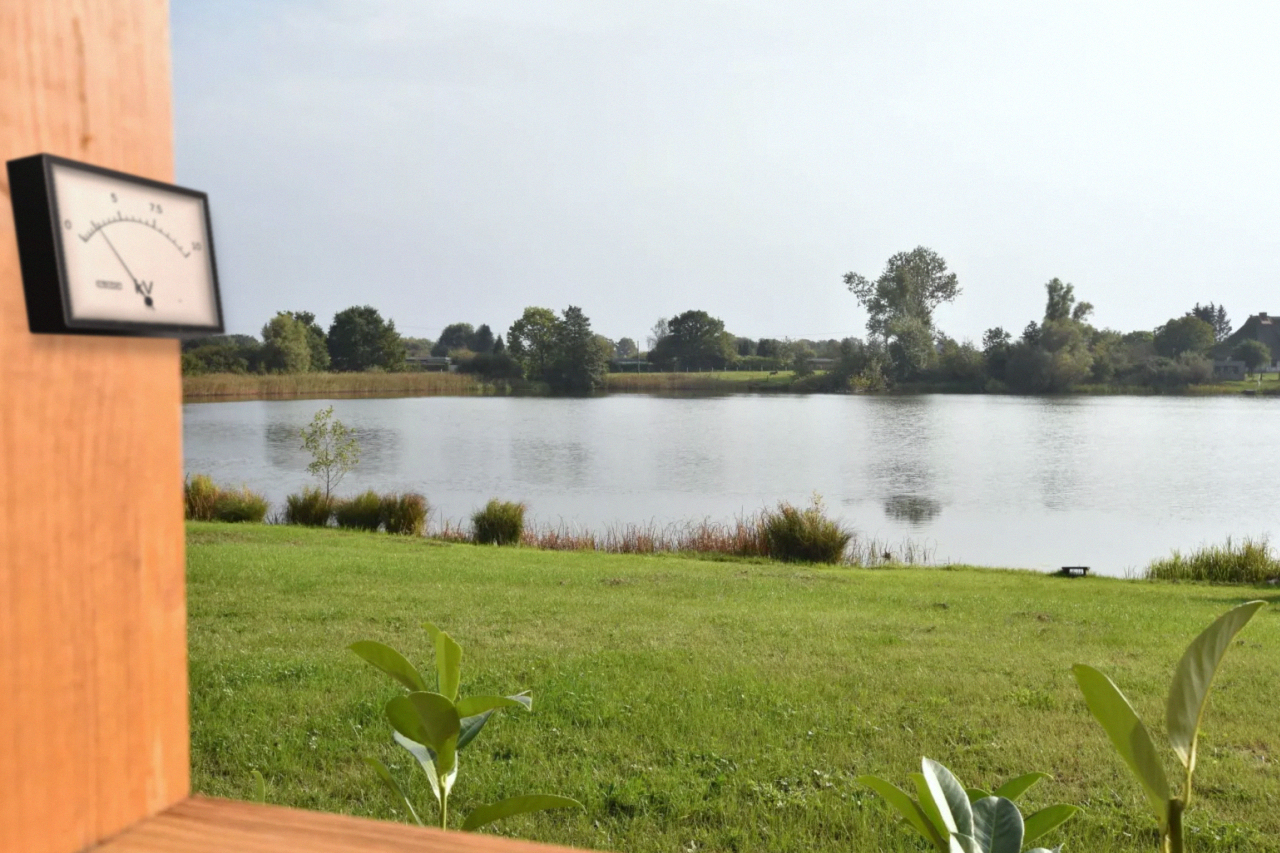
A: 2.5 kV
